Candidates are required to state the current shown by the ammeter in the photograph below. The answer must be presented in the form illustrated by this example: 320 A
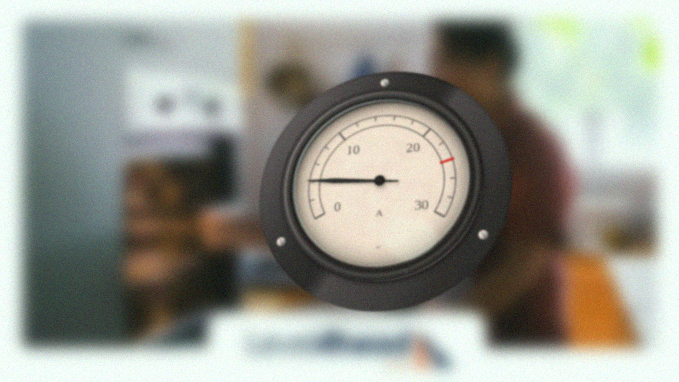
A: 4 A
